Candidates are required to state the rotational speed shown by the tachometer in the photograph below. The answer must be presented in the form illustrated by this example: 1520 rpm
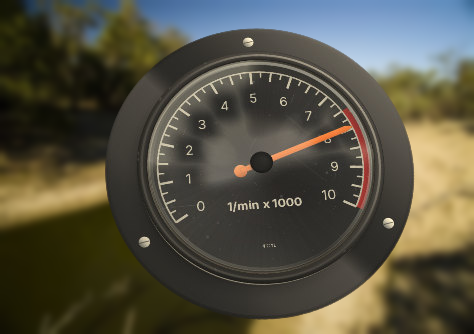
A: 8000 rpm
